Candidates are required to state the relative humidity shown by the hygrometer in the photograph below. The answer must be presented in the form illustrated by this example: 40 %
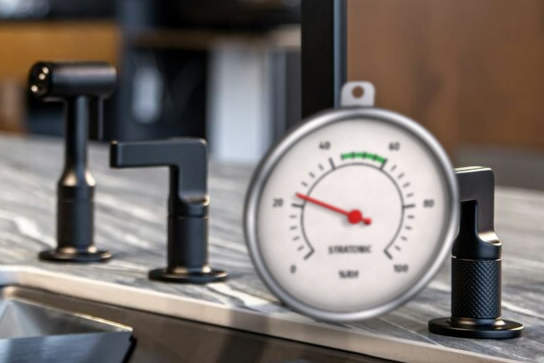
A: 24 %
